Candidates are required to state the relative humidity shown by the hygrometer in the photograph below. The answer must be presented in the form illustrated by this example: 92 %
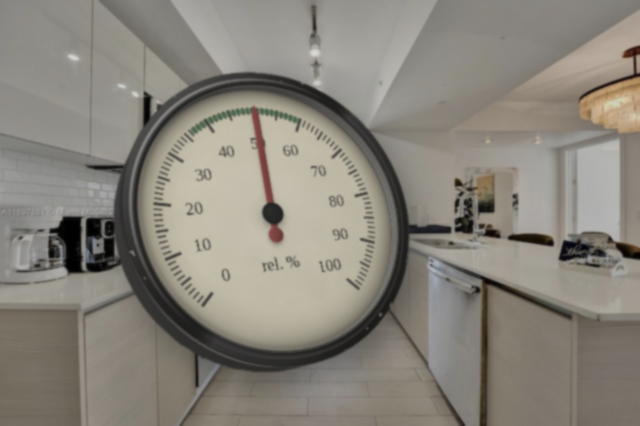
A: 50 %
